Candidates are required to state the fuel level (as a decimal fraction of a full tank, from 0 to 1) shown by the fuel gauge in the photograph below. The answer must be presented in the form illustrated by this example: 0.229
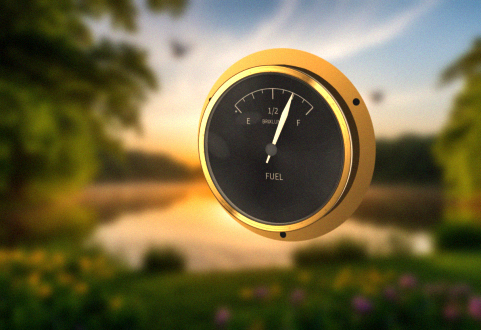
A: 0.75
